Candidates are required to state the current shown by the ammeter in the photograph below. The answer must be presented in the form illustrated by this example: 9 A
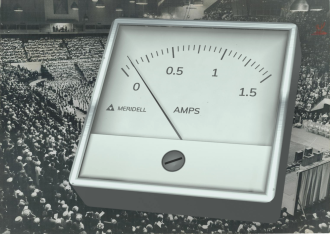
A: 0.1 A
